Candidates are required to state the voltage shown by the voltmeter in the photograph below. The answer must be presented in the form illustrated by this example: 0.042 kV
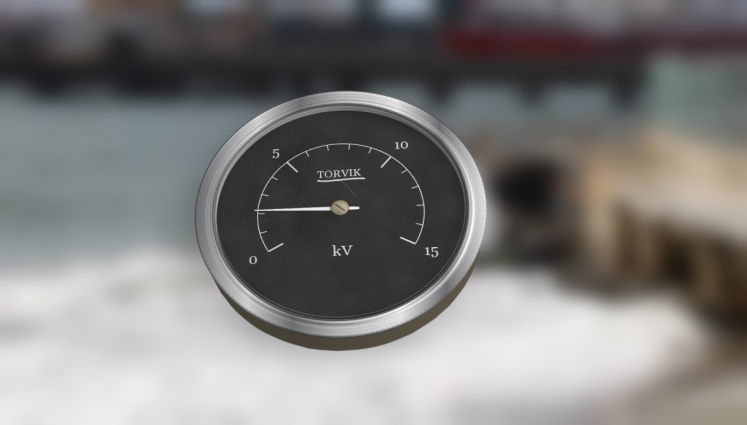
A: 2 kV
